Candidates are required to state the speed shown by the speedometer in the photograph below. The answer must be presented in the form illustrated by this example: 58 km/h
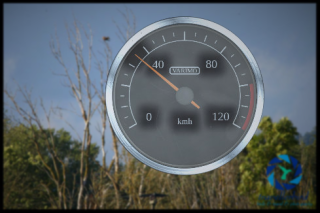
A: 35 km/h
